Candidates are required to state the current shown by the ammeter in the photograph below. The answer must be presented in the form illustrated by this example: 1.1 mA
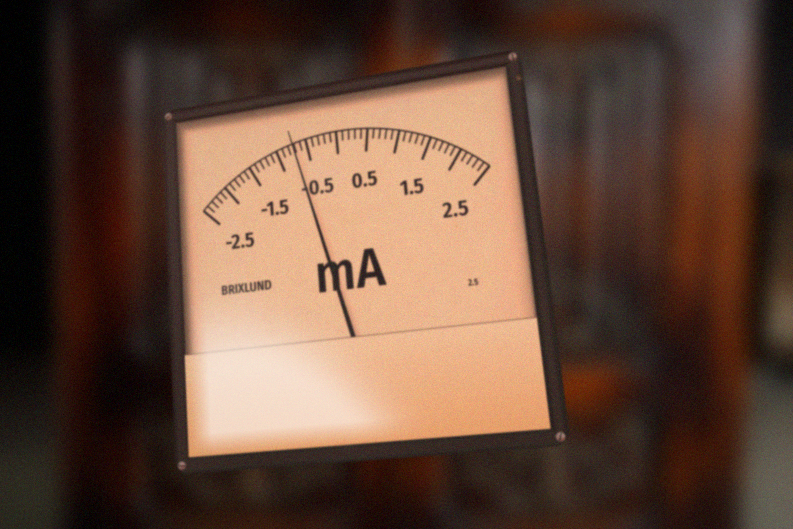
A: -0.7 mA
